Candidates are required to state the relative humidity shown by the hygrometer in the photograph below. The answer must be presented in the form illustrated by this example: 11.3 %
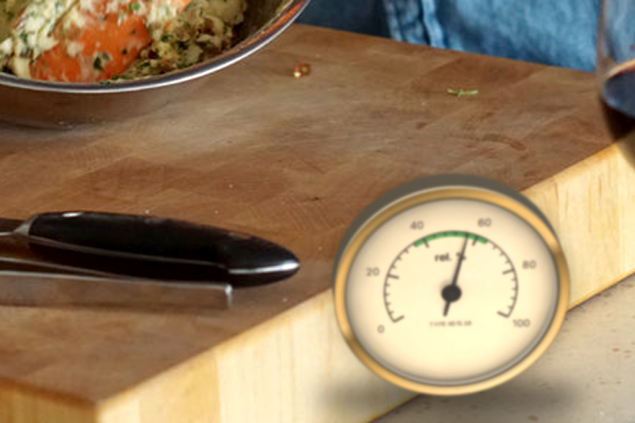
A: 56 %
